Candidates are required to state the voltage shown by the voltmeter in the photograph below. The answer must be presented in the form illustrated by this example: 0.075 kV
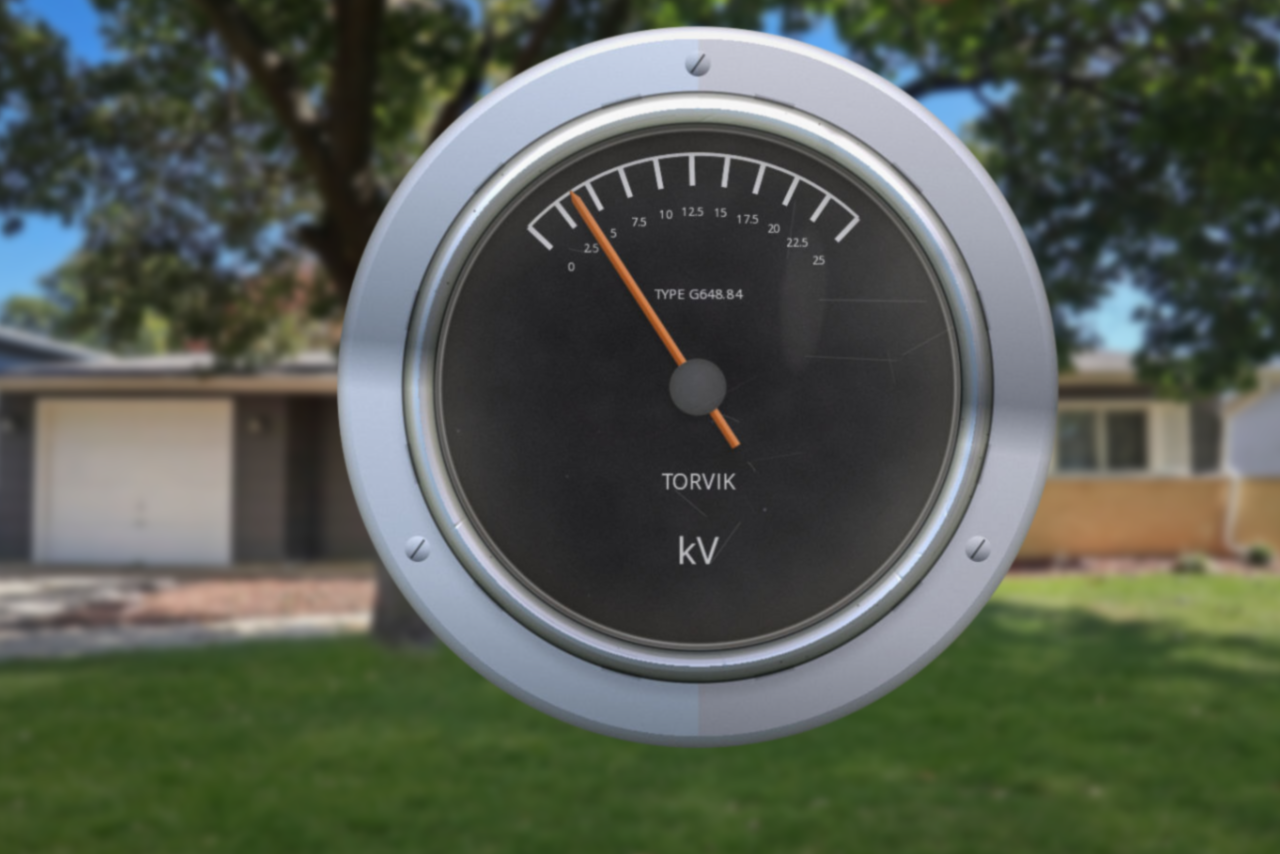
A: 3.75 kV
